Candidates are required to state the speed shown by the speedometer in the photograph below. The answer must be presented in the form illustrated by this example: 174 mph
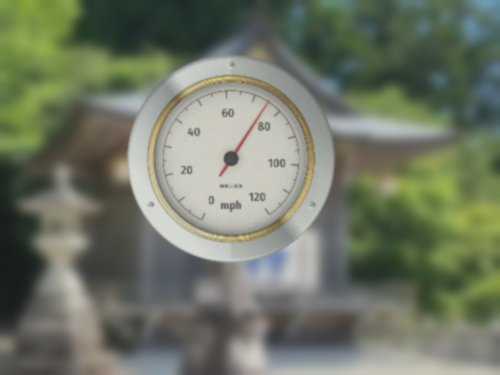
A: 75 mph
